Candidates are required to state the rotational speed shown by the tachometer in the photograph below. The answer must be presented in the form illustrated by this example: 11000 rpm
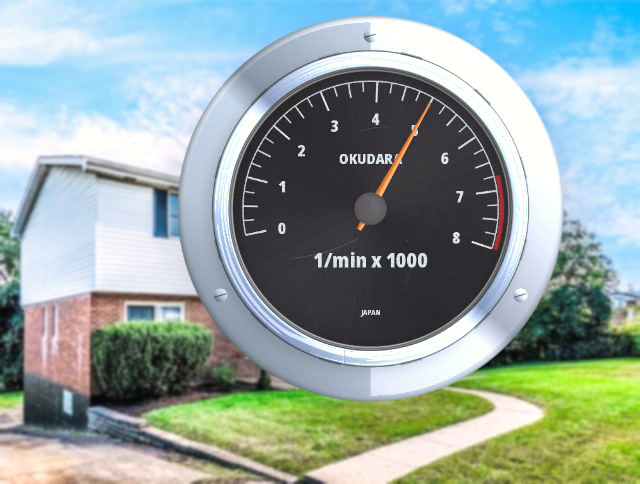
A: 5000 rpm
